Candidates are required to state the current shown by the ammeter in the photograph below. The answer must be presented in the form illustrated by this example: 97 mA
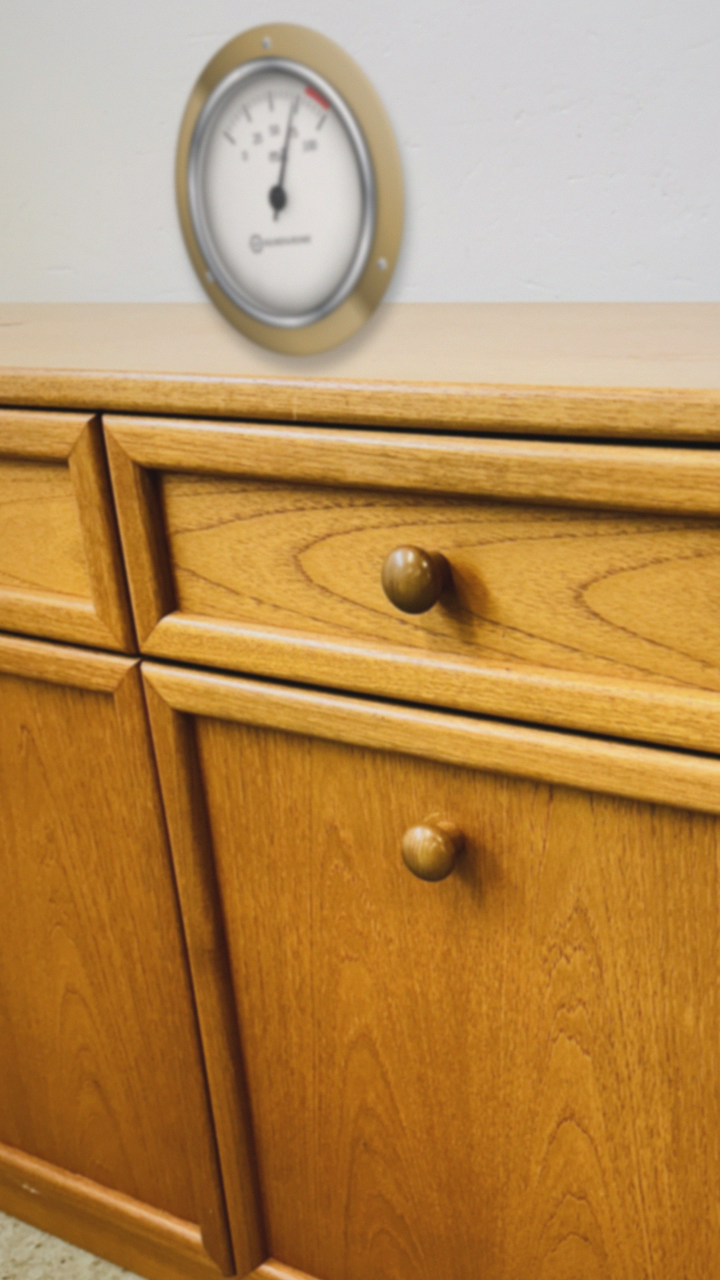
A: 75 mA
